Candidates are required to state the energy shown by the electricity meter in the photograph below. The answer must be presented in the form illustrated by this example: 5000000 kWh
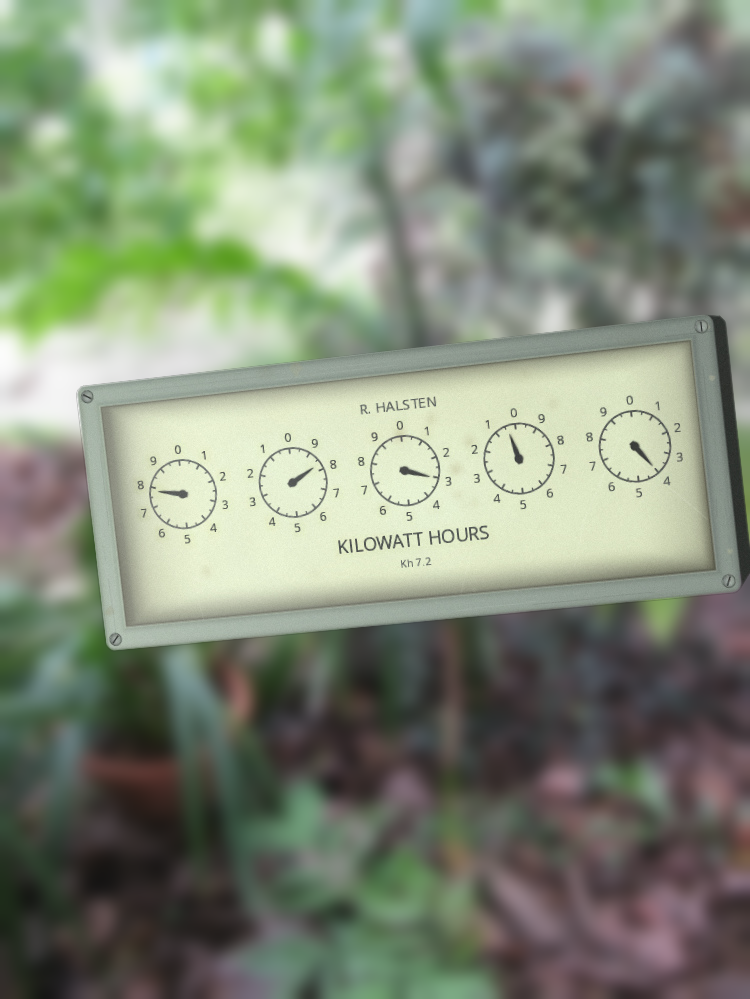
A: 78304 kWh
